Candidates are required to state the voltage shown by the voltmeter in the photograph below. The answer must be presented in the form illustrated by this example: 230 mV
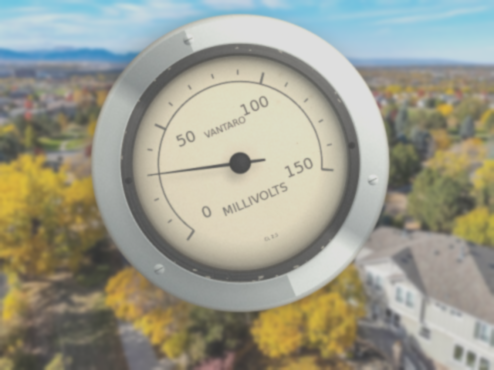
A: 30 mV
